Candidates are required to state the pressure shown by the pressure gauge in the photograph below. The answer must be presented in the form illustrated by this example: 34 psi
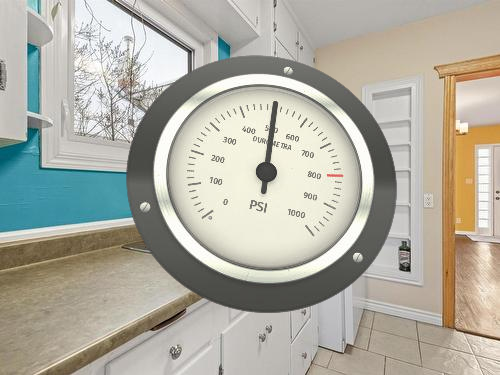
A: 500 psi
